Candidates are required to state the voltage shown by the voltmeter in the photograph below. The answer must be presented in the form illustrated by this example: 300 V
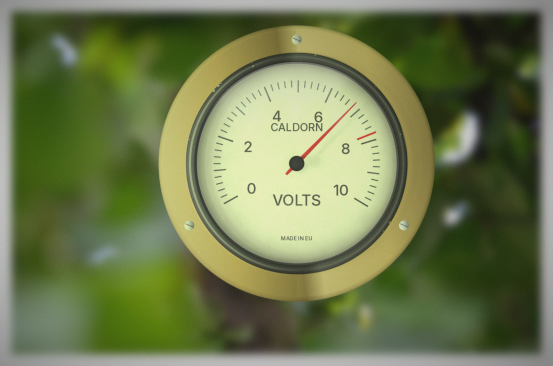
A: 6.8 V
